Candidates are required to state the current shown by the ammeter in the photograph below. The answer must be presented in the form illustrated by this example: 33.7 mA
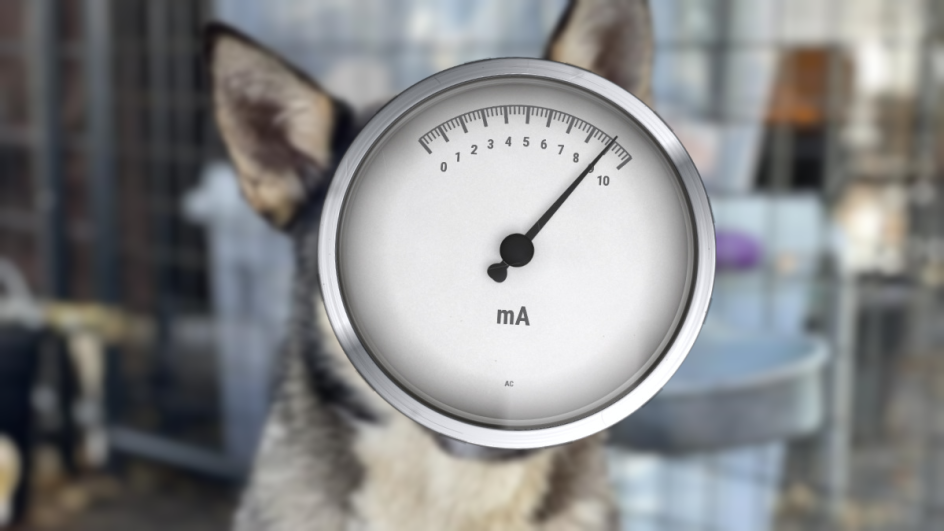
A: 9 mA
